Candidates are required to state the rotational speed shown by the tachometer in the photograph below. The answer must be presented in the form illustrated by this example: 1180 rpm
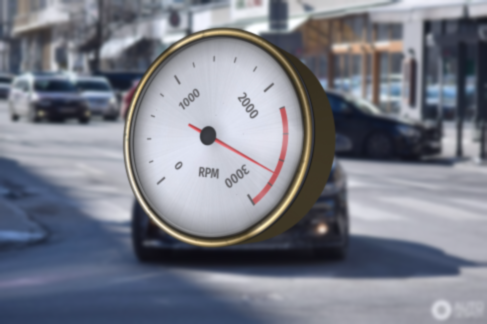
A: 2700 rpm
